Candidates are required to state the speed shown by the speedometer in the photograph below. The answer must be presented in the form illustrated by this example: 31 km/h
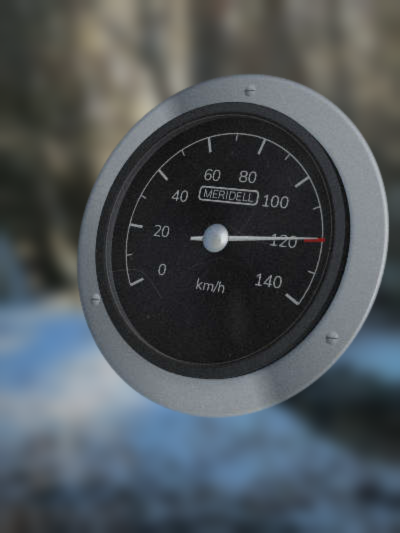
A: 120 km/h
